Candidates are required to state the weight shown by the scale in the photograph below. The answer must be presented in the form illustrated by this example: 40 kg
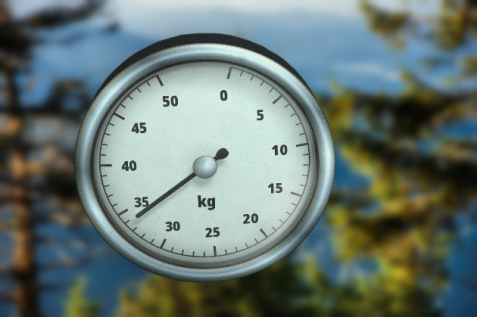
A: 34 kg
